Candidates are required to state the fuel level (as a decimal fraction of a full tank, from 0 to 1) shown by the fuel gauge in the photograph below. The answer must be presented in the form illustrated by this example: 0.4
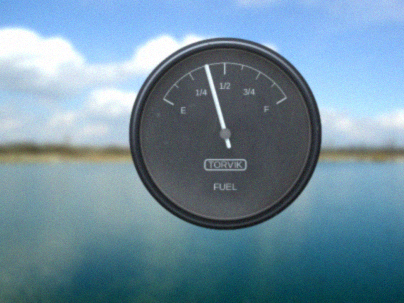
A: 0.375
